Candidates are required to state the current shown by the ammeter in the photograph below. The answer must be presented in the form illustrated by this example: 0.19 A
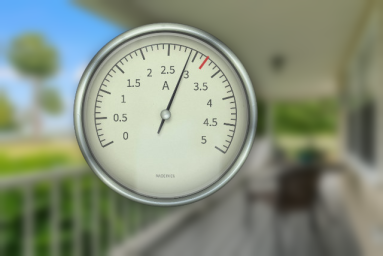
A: 2.9 A
